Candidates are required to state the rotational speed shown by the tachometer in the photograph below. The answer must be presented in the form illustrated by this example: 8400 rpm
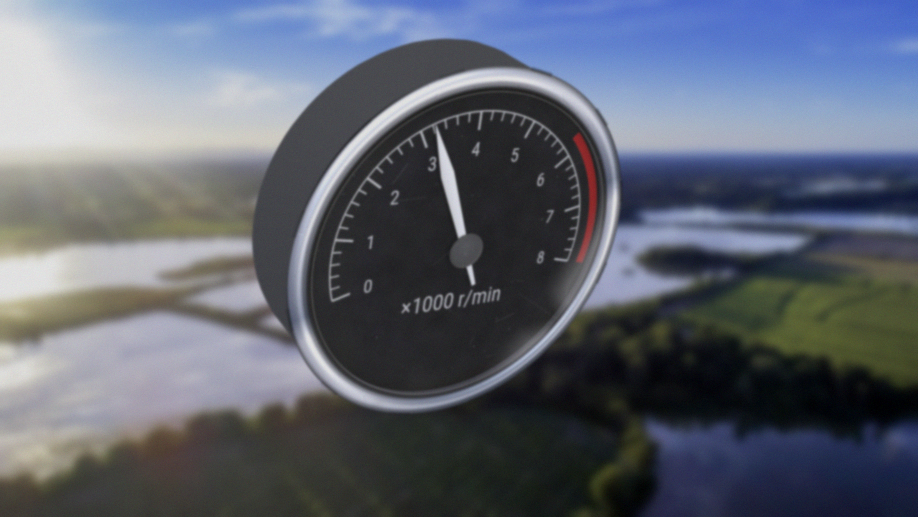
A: 3200 rpm
